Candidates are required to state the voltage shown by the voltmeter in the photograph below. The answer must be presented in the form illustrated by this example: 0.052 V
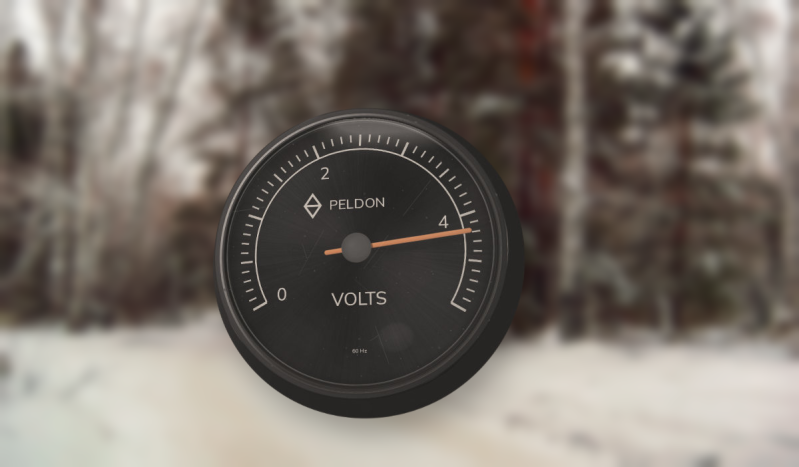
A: 4.2 V
